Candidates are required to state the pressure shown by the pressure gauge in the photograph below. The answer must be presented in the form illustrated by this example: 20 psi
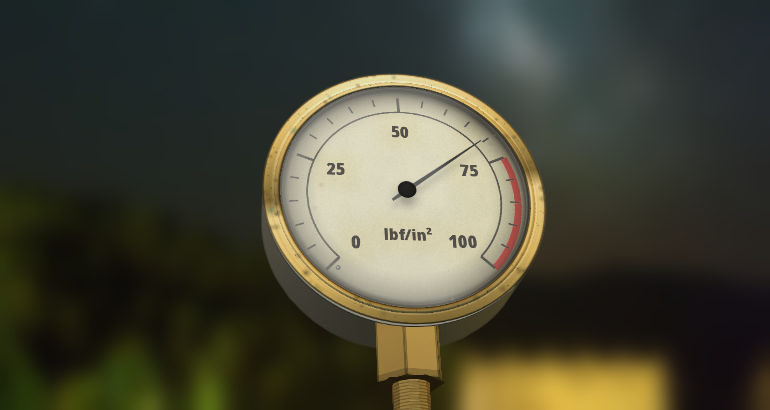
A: 70 psi
